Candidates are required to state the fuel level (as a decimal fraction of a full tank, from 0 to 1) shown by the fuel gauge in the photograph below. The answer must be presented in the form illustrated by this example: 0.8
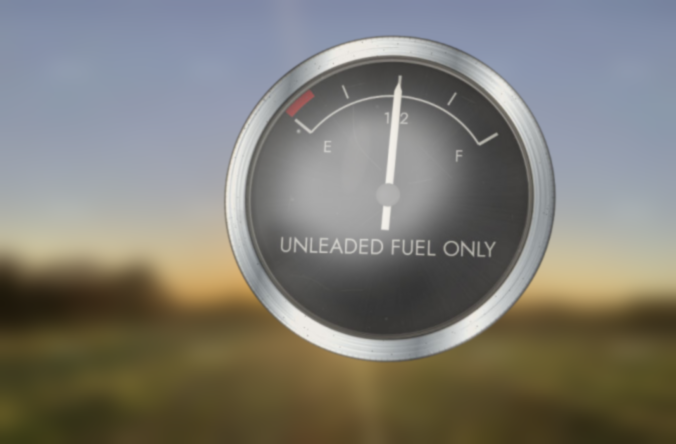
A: 0.5
